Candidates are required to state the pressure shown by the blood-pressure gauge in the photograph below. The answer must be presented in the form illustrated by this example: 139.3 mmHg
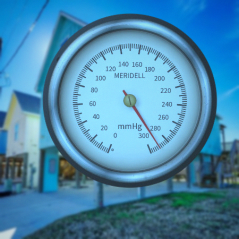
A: 290 mmHg
